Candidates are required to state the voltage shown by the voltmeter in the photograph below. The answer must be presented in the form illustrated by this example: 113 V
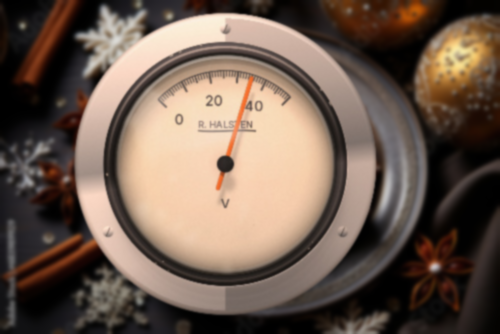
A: 35 V
